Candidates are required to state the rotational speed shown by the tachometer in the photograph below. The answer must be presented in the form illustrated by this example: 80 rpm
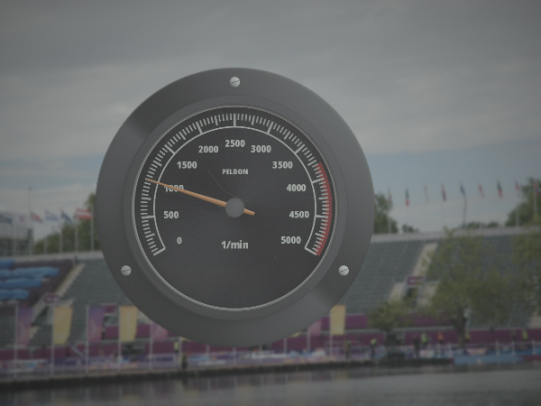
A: 1000 rpm
